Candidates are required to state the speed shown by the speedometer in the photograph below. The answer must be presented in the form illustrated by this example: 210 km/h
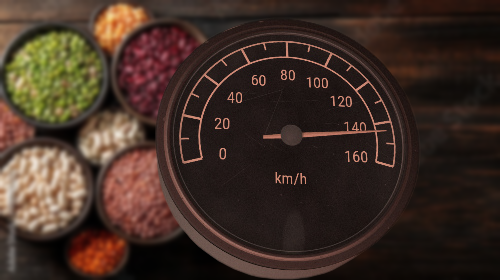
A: 145 km/h
